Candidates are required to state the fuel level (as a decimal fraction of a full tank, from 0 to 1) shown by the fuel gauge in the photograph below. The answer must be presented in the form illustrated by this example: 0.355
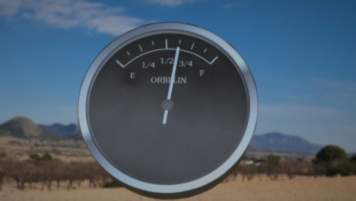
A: 0.625
